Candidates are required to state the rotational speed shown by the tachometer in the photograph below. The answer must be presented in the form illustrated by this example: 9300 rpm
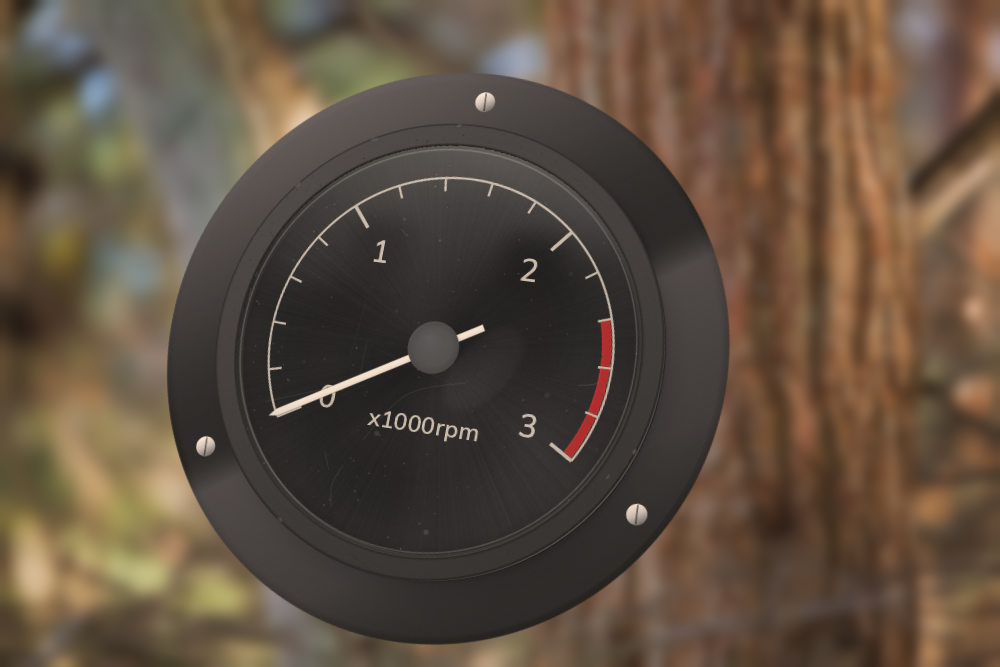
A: 0 rpm
